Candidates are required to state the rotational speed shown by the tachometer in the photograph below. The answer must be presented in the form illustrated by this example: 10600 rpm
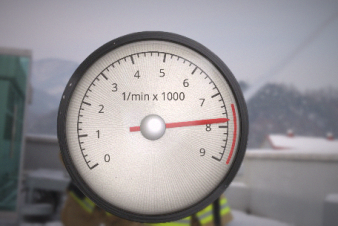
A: 7800 rpm
